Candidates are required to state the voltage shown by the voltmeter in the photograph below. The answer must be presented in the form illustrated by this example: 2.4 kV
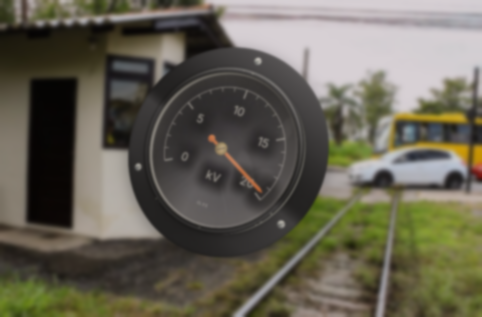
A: 19.5 kV
